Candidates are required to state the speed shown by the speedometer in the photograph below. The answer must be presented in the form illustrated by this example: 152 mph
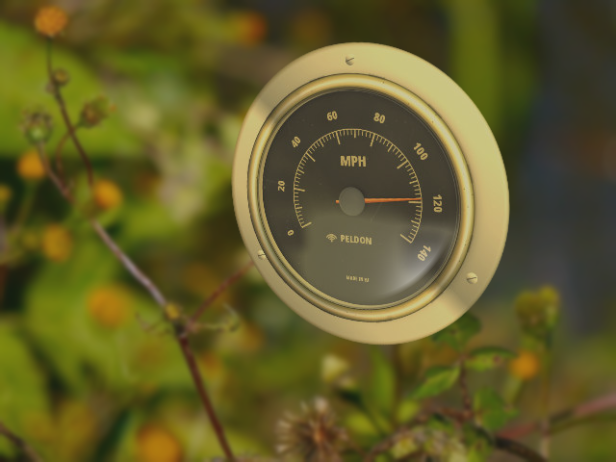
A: 118 mph
